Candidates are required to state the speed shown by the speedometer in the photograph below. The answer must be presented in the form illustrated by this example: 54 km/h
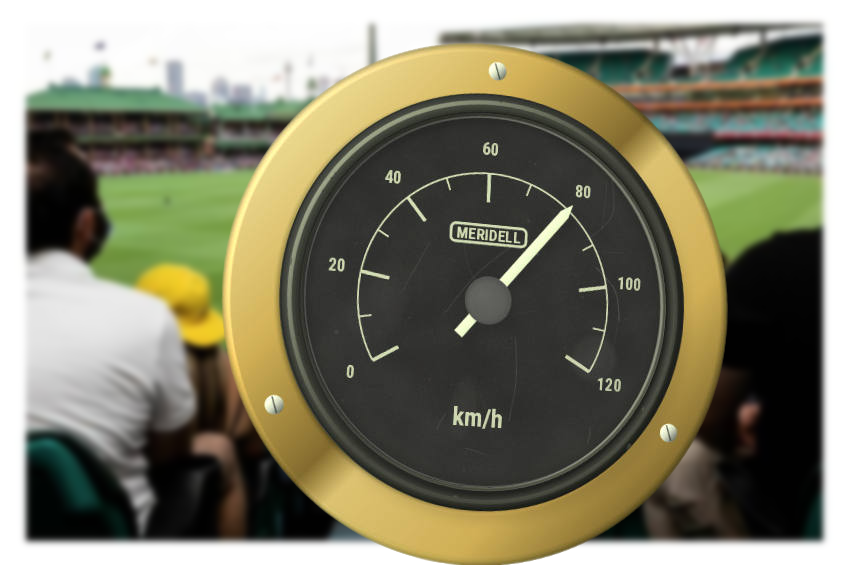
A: 80 km/h
